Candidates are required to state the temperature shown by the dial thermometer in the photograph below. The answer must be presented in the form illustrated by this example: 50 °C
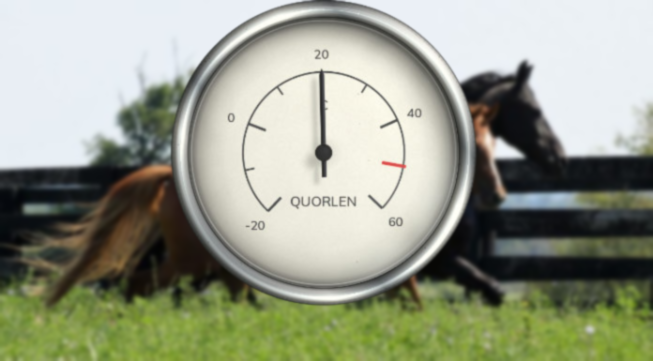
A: 20 °C
